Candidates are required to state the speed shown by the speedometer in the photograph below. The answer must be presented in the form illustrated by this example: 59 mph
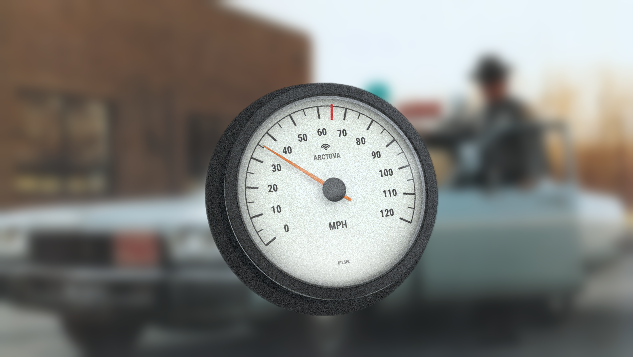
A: 35 mph
